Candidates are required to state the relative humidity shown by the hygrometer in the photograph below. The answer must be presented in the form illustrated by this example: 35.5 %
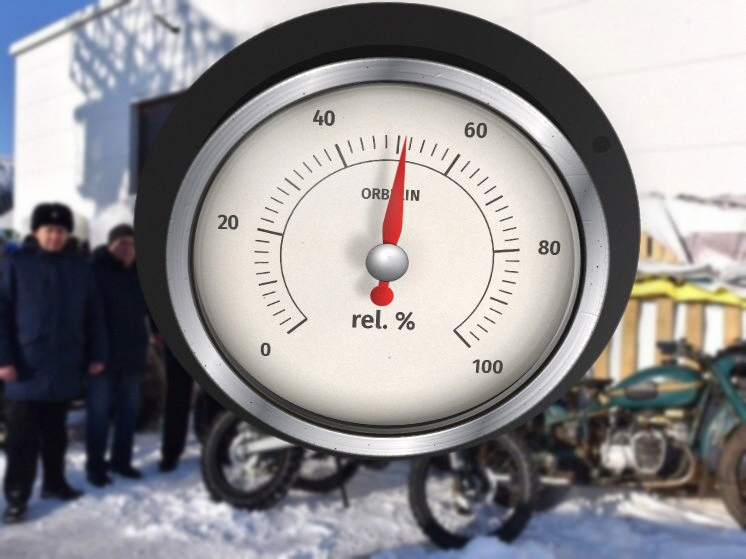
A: 51 %
